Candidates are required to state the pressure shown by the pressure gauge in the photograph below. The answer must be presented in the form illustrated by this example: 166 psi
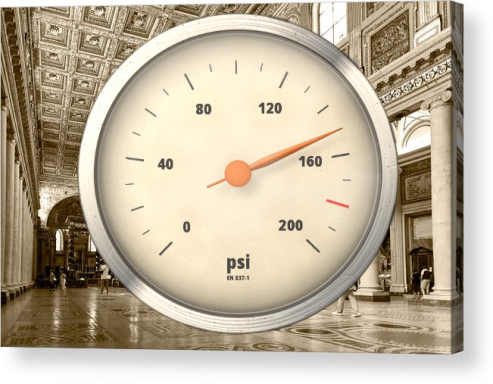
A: 150 psi
